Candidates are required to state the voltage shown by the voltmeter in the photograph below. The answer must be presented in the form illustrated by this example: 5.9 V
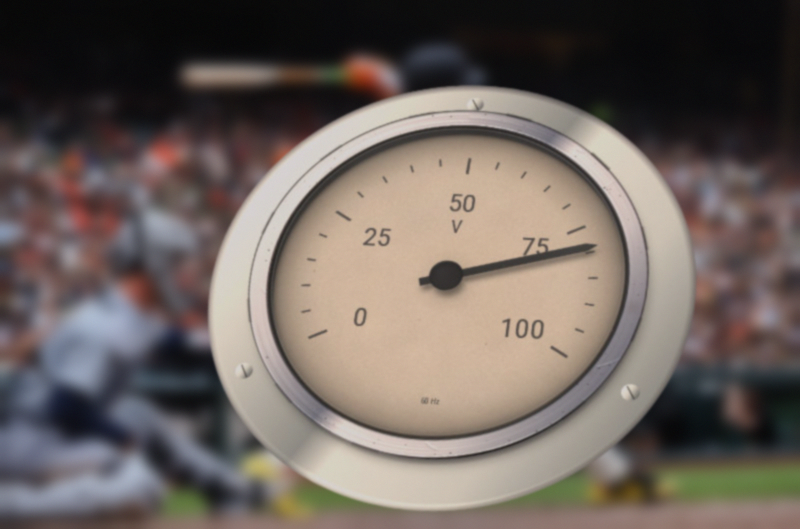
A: 80 V
